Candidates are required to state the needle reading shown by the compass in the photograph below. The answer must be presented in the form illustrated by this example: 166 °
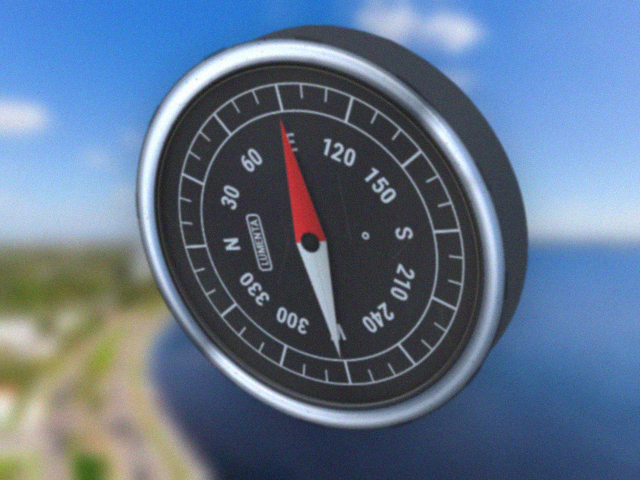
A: 90 °
